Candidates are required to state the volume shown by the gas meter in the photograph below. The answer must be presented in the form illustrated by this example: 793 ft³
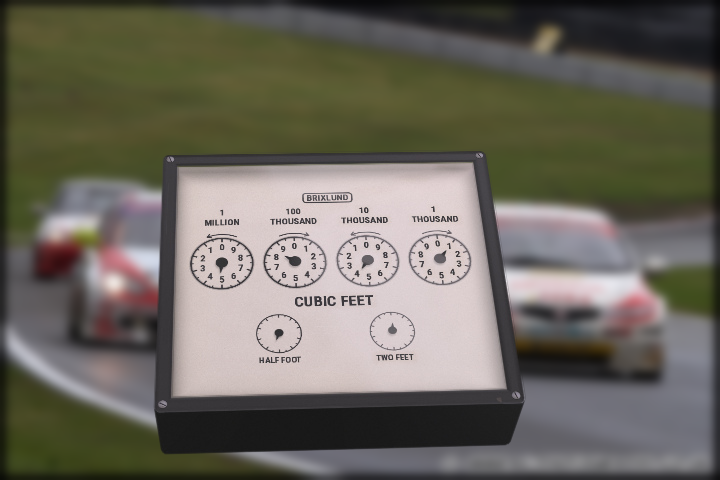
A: 484100 ft³
